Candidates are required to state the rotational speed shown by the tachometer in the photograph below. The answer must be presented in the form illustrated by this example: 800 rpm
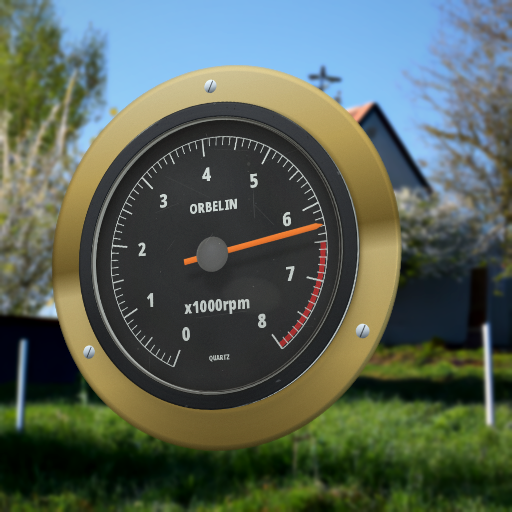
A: 6300 rpm
